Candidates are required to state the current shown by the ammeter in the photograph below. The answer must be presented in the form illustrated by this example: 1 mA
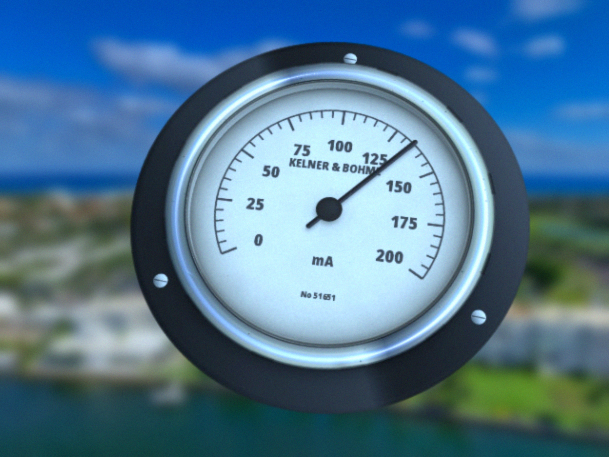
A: 135 mA
